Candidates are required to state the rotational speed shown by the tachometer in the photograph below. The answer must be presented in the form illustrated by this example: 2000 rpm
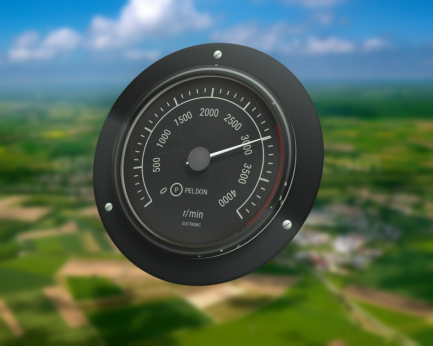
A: 3000 rpm
